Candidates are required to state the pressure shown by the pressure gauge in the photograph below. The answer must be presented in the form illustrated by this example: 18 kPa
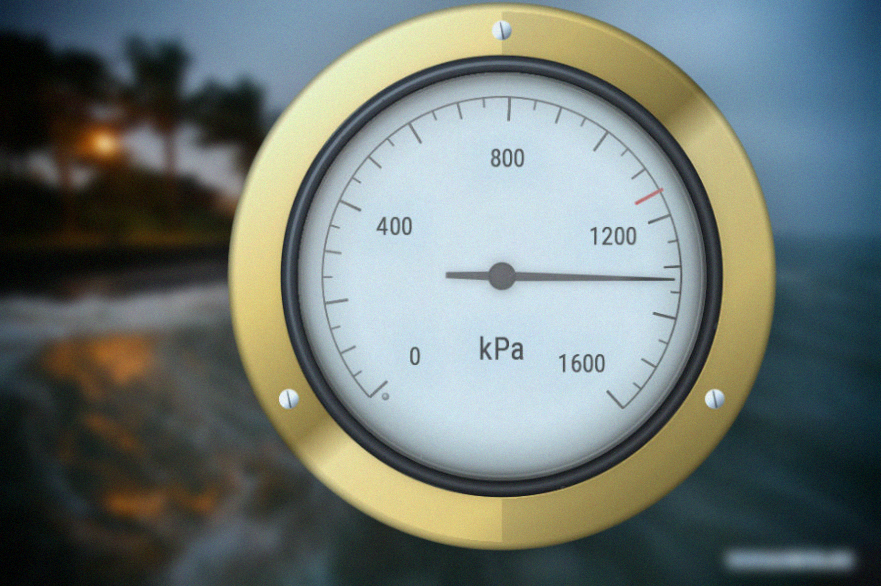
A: 1325 kPa
